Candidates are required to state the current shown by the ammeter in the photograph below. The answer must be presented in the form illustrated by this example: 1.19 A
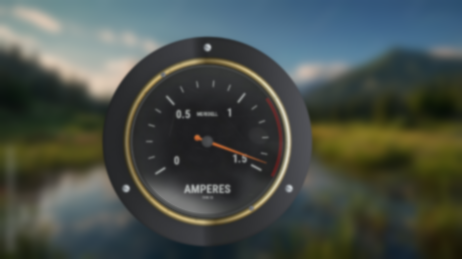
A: 1.45 A
